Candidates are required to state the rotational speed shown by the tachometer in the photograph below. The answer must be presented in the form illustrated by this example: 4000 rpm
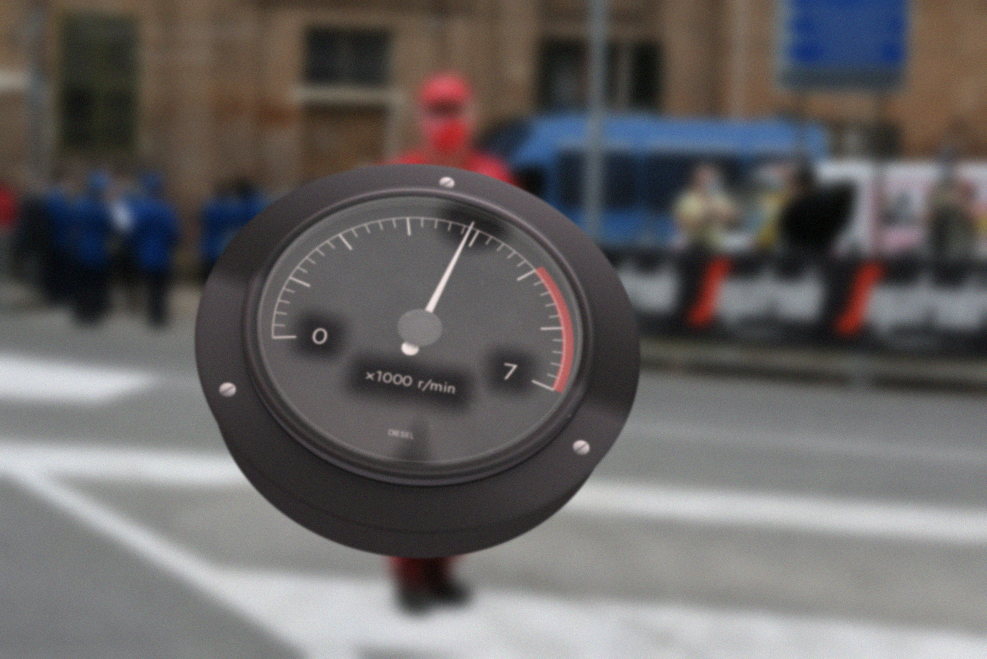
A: 3900 rpm
